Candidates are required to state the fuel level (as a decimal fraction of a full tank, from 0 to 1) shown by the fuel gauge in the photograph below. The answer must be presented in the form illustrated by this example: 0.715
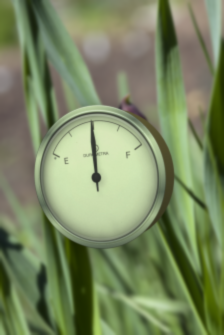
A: 0.5
